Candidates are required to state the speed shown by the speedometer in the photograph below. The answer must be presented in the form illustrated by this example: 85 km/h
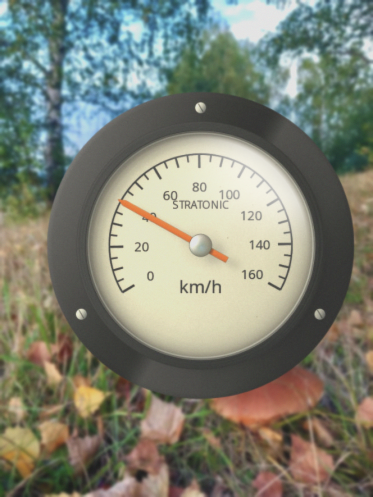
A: 40 km/h
